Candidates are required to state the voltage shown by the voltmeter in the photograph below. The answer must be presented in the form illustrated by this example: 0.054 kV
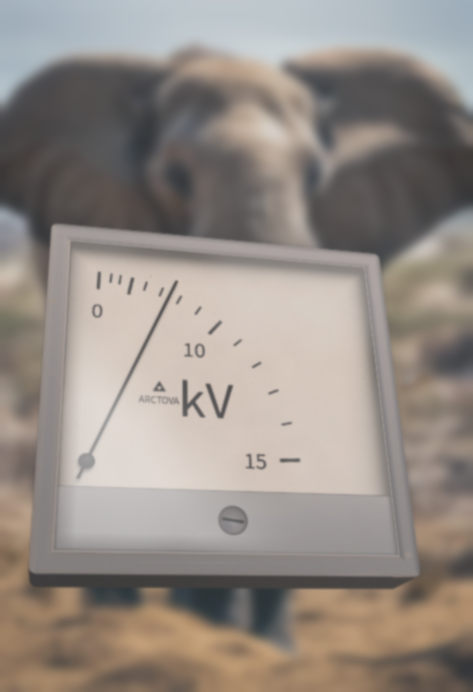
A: 7.5 kV
